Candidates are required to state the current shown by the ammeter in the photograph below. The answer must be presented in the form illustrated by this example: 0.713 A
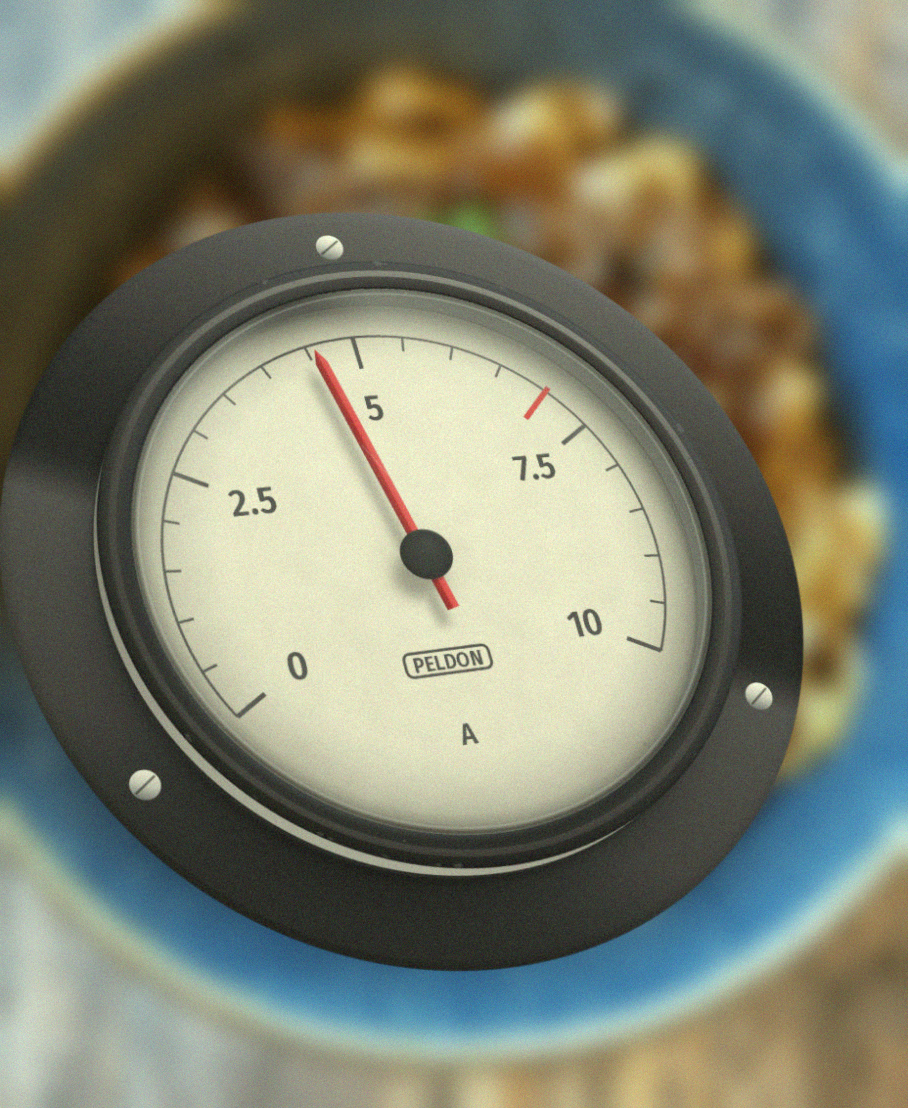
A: 4.5 A
